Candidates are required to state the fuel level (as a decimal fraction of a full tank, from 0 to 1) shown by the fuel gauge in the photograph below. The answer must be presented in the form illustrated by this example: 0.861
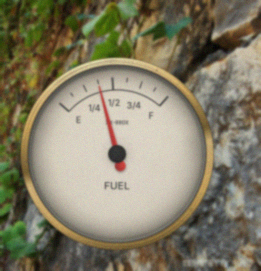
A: 0.375
